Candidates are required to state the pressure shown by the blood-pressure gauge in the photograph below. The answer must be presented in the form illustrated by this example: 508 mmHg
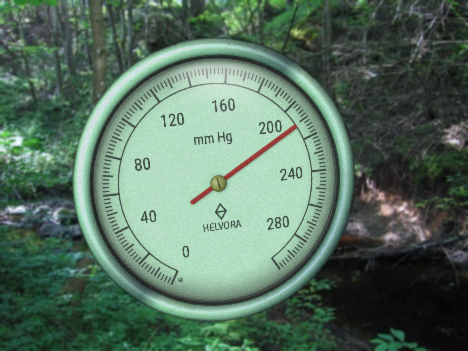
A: 210 mmHg
